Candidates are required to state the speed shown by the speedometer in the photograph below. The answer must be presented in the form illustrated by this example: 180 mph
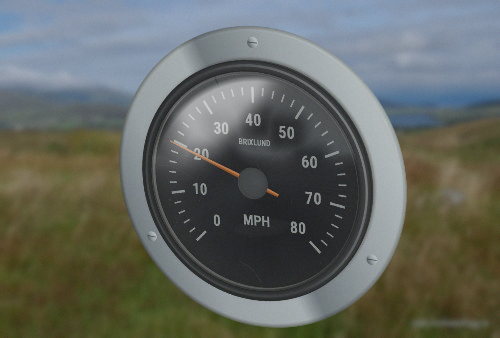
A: 20 mph
